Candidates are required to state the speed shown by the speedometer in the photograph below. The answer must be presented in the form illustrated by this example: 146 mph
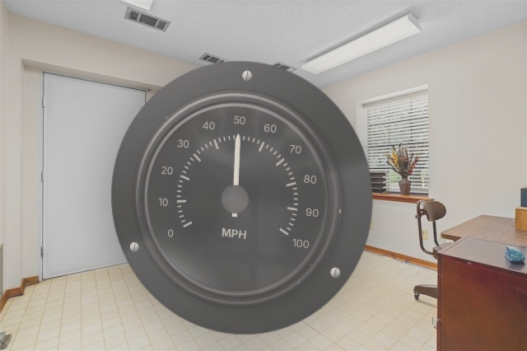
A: 50 mph
